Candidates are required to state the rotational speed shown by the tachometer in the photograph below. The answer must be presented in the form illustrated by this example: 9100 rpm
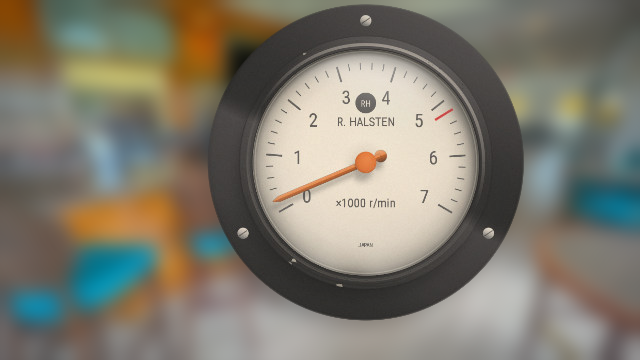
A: 200 rpm
